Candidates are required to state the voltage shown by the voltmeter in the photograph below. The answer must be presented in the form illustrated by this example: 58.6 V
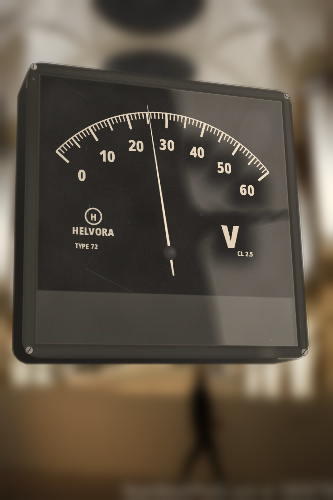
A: 25 V
